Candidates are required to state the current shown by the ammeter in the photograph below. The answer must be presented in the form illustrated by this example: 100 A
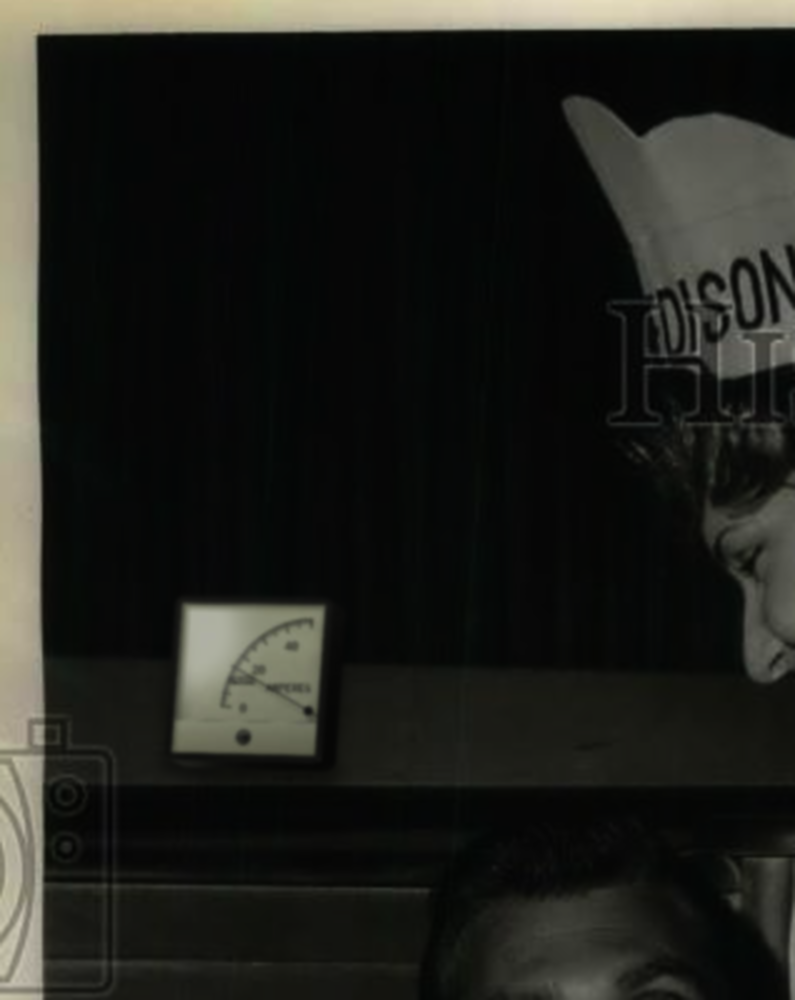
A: 15 A
